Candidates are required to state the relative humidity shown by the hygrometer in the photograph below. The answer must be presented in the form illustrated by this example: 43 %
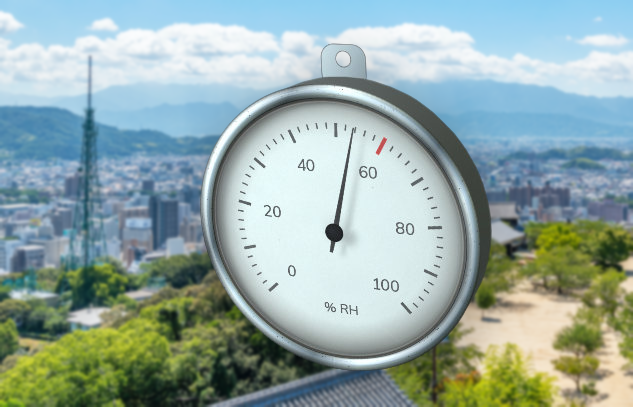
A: 54 %
